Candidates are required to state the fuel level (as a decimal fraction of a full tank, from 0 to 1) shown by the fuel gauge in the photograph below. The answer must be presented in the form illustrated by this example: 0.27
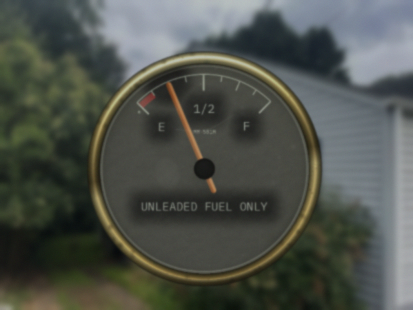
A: 0.25
